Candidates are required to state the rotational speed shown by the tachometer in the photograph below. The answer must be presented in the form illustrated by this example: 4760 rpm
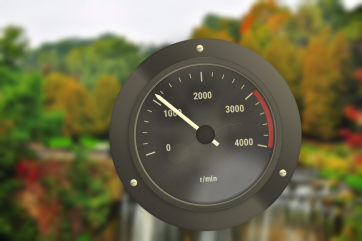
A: 1100 rpm
